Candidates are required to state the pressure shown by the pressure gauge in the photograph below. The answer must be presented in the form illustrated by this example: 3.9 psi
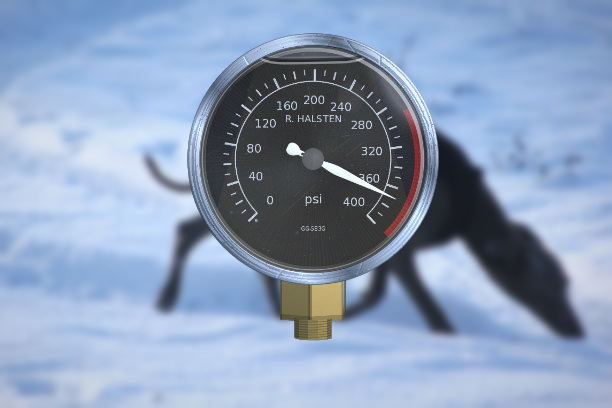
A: 370 psi
